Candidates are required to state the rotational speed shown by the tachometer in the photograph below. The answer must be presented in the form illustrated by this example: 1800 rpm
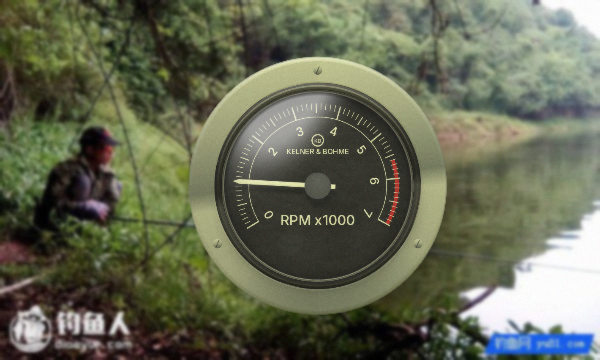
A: 1000 rpm
